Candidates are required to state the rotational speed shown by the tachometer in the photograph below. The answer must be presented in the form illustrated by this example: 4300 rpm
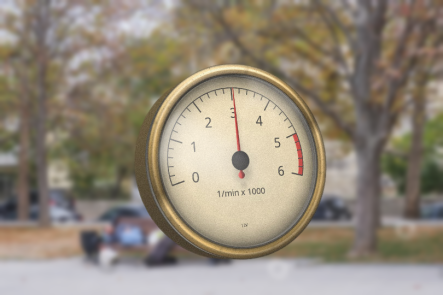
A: 3000 rpm
